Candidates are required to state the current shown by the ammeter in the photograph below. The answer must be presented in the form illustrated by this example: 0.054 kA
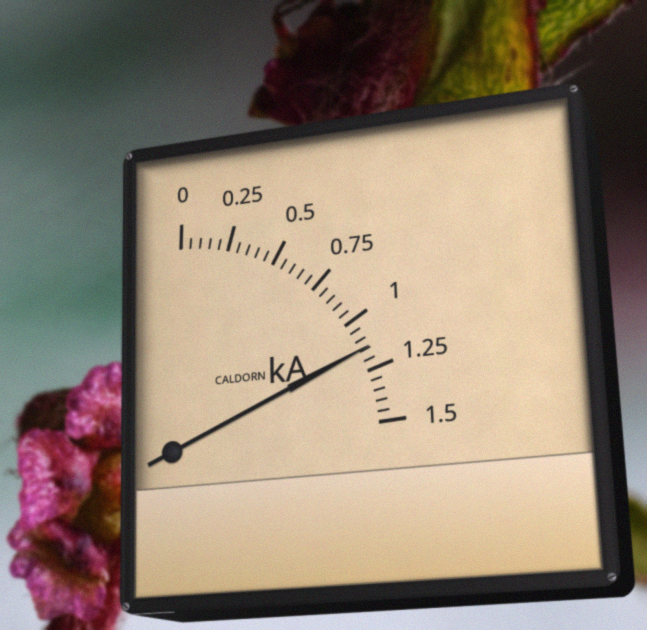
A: 1.15 kA
